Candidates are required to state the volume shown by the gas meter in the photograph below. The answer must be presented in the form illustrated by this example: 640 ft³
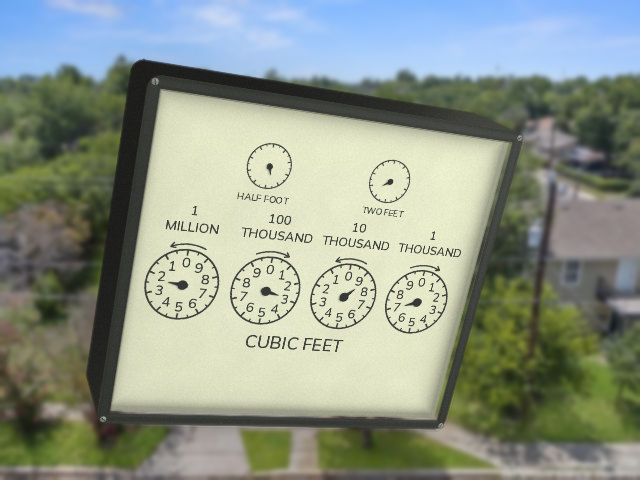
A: 228700 ft³
